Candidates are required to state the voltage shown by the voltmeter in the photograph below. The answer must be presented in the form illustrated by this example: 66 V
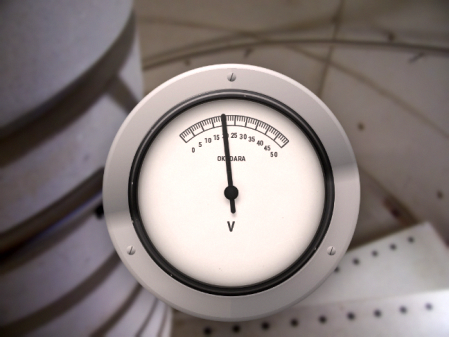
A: 20 V
